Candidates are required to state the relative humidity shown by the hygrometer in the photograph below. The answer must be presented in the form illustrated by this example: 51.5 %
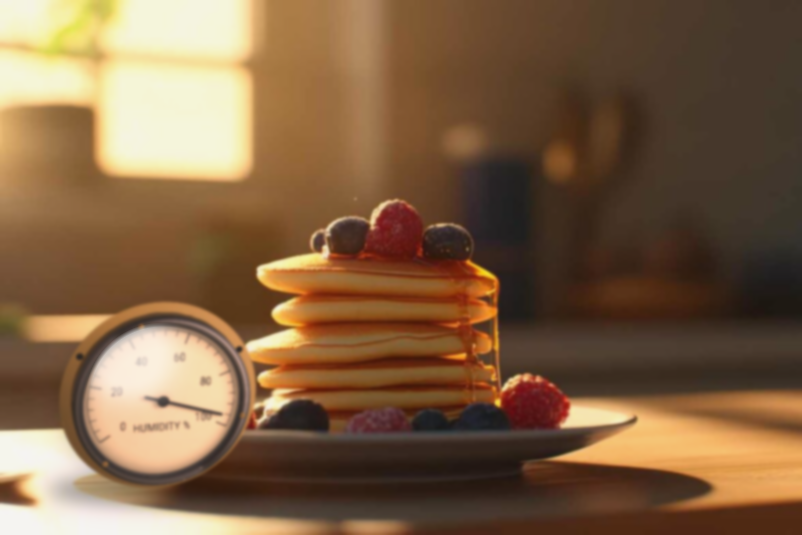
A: 96 %
